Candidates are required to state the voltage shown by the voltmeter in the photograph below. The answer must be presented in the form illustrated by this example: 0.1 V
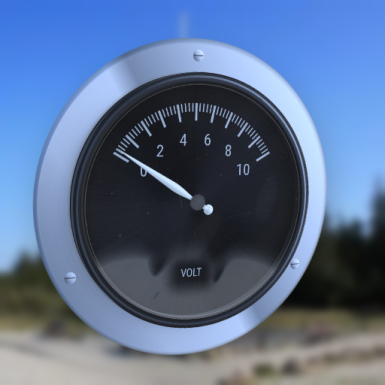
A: 0.2 V
